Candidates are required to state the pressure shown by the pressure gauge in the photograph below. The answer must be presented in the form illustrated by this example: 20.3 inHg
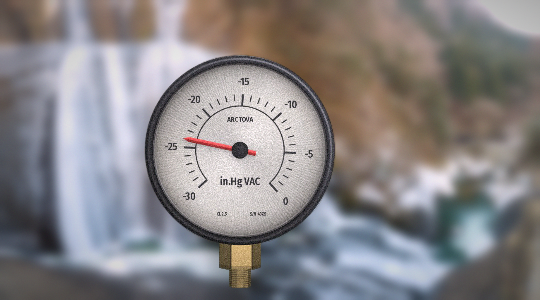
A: -24 inHg
